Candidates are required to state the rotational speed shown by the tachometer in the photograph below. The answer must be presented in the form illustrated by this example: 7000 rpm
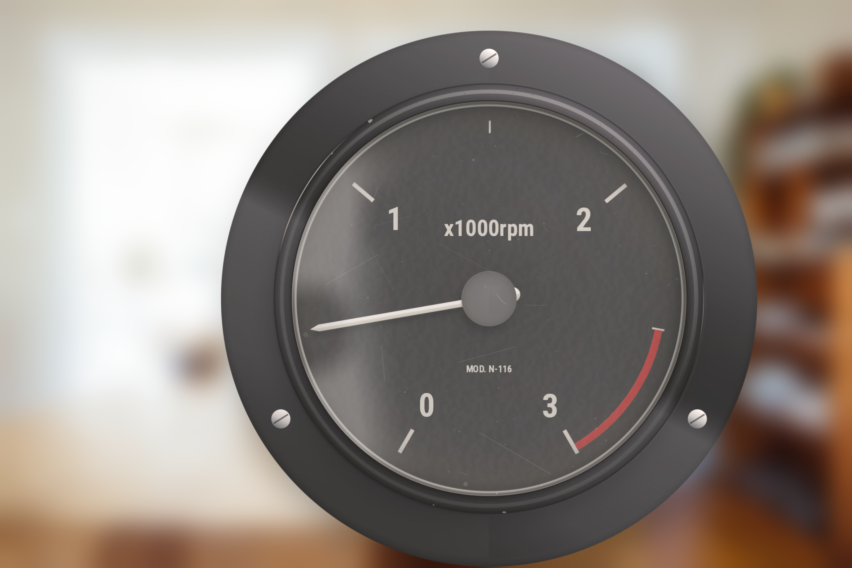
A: 500 rpm
